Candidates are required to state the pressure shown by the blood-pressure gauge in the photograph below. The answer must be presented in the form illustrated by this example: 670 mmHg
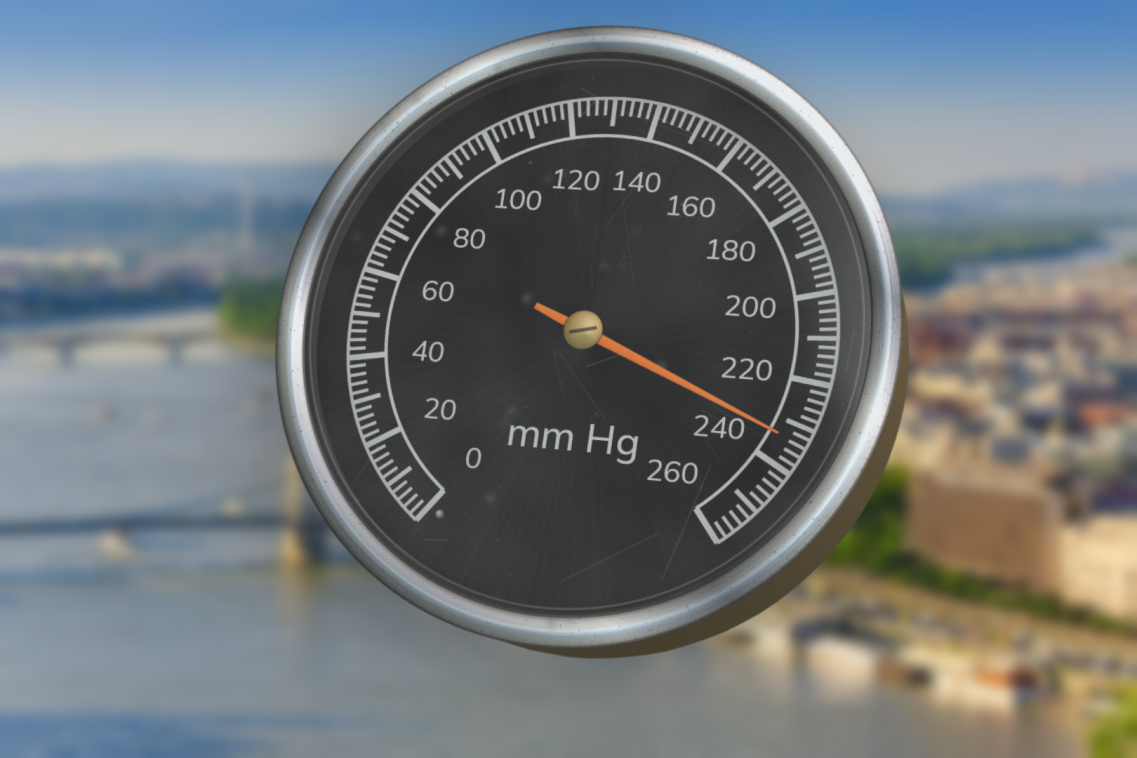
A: 234 mmHg
